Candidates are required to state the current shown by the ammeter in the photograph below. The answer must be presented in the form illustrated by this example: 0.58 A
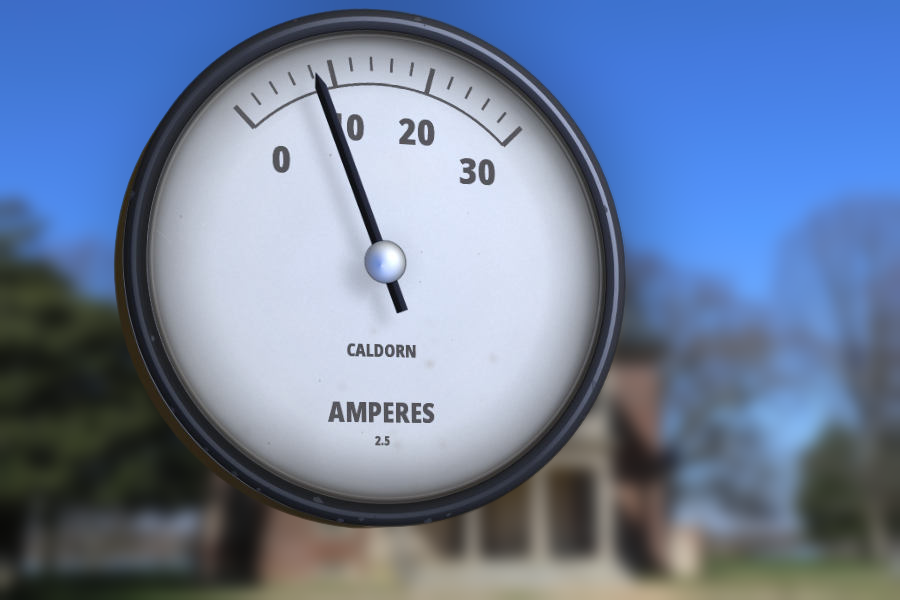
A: 8 A
